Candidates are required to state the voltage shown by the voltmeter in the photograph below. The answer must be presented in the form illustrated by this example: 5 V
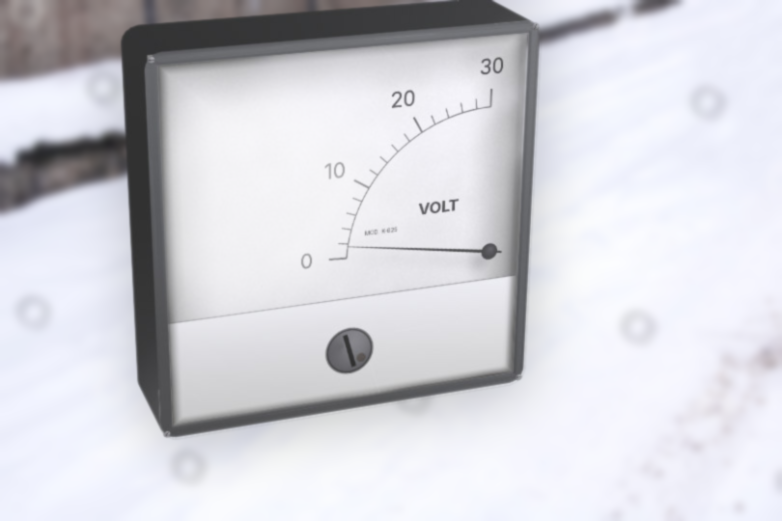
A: 2 V
